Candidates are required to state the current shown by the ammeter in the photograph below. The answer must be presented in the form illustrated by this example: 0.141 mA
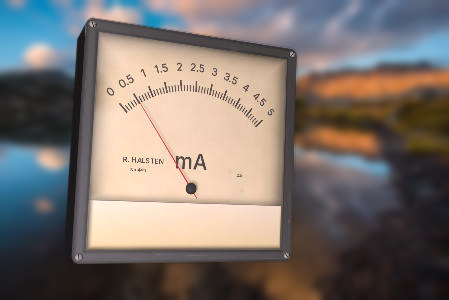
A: 0.5 mA
